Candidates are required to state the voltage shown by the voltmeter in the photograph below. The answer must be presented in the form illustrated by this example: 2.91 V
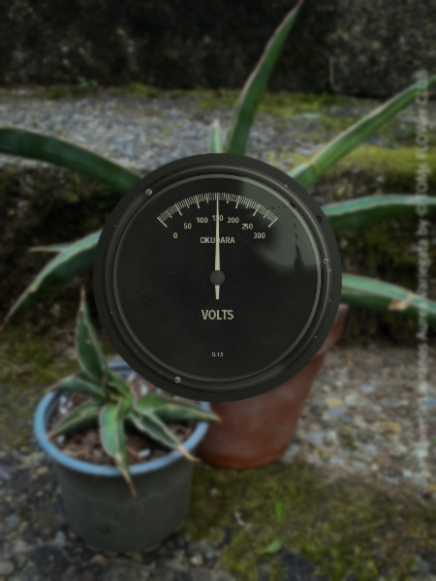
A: 150 V
